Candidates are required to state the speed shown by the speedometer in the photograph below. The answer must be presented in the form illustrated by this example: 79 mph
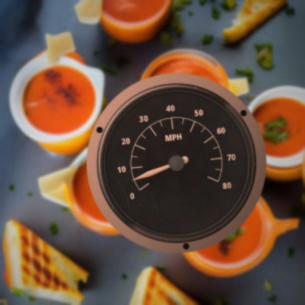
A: 5 mph
